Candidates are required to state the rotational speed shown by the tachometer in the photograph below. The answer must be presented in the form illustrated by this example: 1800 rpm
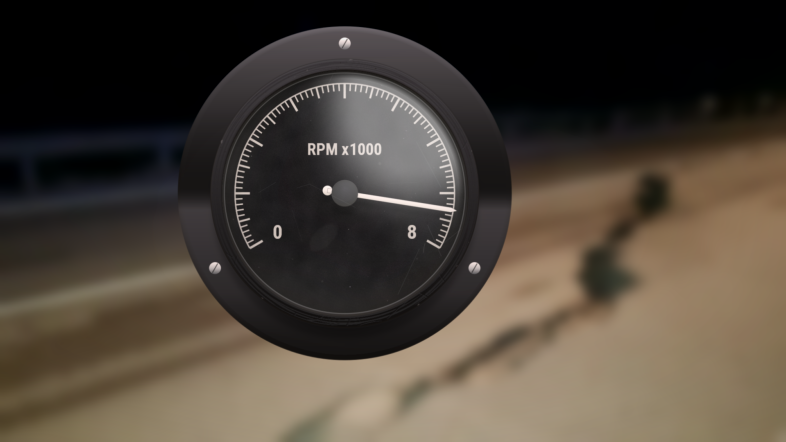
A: 7300 rpm
